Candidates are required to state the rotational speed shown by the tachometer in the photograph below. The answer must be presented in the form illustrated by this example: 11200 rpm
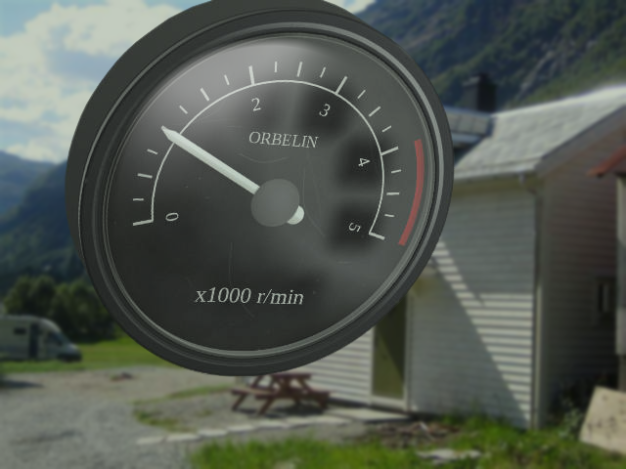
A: 1000 rpm
